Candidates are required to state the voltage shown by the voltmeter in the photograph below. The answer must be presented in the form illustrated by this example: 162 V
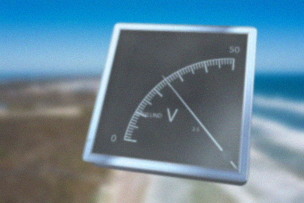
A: 25 V
